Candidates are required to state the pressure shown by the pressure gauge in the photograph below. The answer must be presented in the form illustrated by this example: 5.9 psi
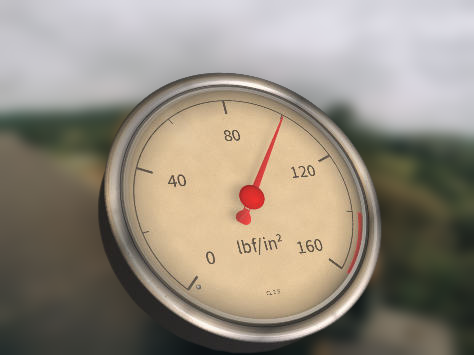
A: 100 psi
